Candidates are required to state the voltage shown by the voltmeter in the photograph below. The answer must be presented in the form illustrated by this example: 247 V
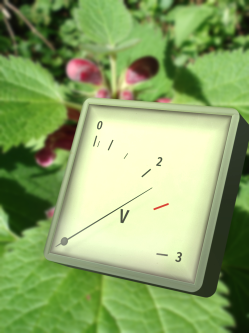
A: 2.25 V
